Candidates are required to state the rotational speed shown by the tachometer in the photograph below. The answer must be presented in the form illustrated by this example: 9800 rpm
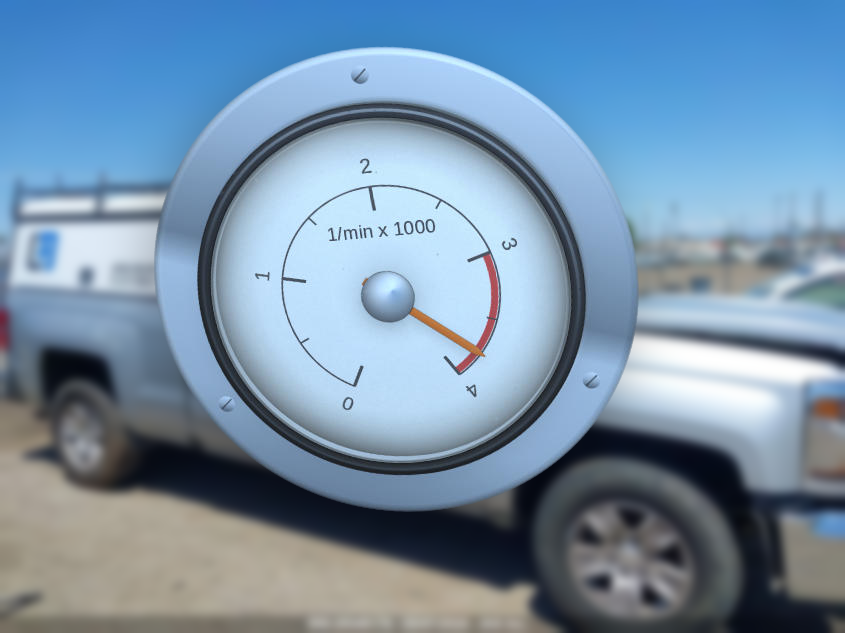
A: 3750 rpm
